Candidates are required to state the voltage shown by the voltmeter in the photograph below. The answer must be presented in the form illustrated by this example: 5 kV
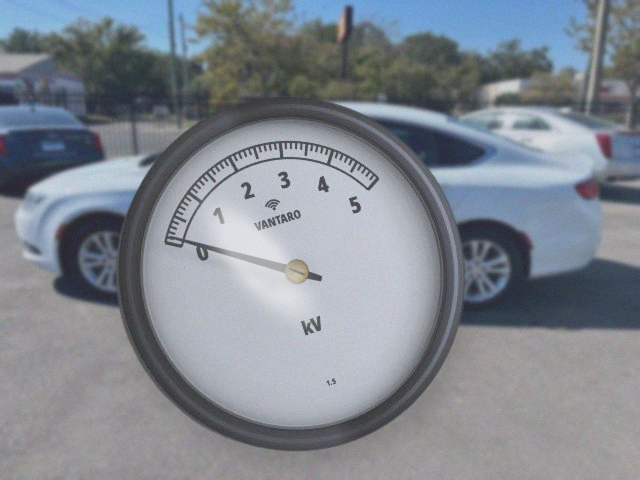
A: 0.1 kV
